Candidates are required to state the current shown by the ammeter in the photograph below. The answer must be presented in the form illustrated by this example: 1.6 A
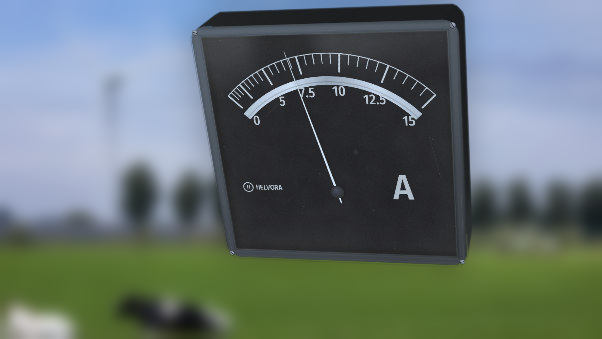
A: 7 A
